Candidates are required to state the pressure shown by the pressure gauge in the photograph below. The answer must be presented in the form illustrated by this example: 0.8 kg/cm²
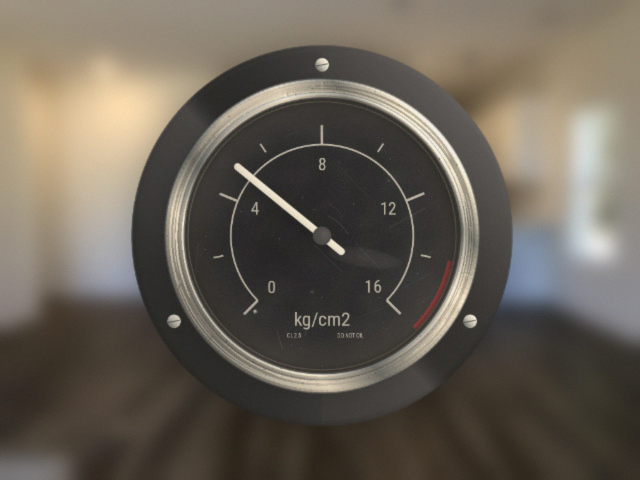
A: 5 kg/cm²
